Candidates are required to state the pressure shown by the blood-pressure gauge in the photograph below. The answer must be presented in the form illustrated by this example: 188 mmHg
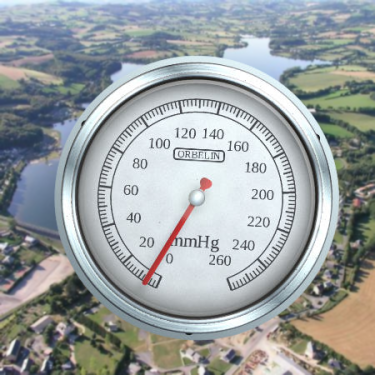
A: 6 mmHg
